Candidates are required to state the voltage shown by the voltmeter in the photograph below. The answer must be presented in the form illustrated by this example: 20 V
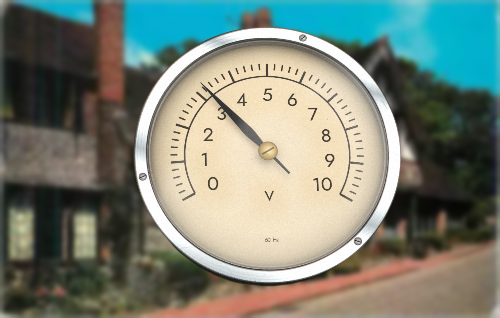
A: 3.2 V
